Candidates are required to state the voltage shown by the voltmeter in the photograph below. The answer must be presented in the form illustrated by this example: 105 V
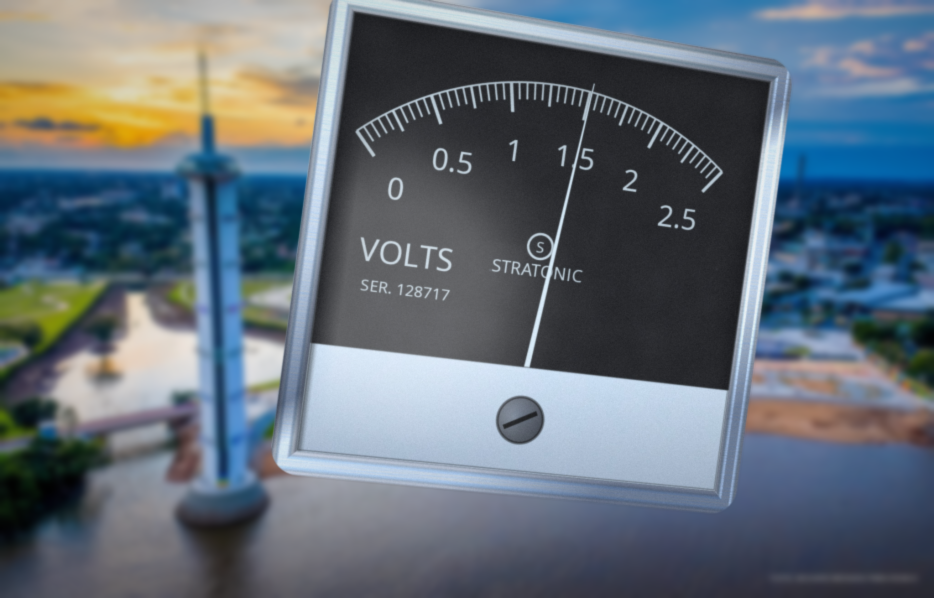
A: 1.5 V
